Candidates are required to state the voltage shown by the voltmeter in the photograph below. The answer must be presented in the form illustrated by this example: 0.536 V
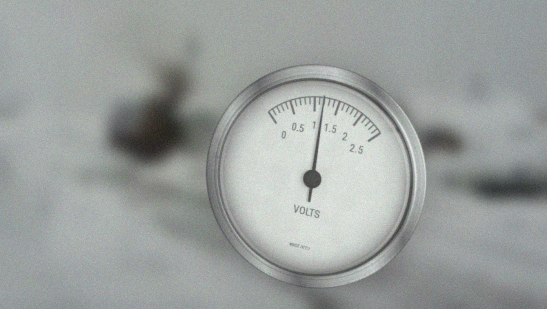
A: 1.2 V
